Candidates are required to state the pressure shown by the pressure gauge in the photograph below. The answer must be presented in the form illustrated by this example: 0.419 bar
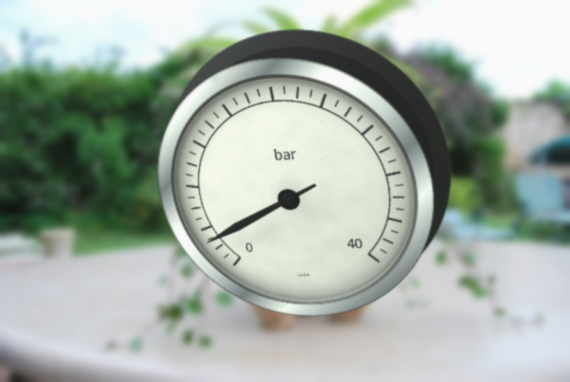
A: 3 bar
